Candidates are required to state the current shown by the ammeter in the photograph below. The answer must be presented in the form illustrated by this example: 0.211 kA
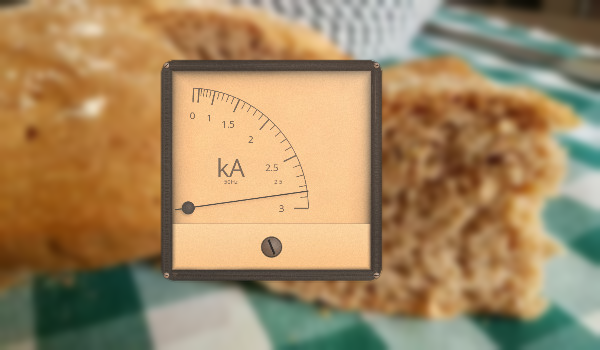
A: 2.85 kA
